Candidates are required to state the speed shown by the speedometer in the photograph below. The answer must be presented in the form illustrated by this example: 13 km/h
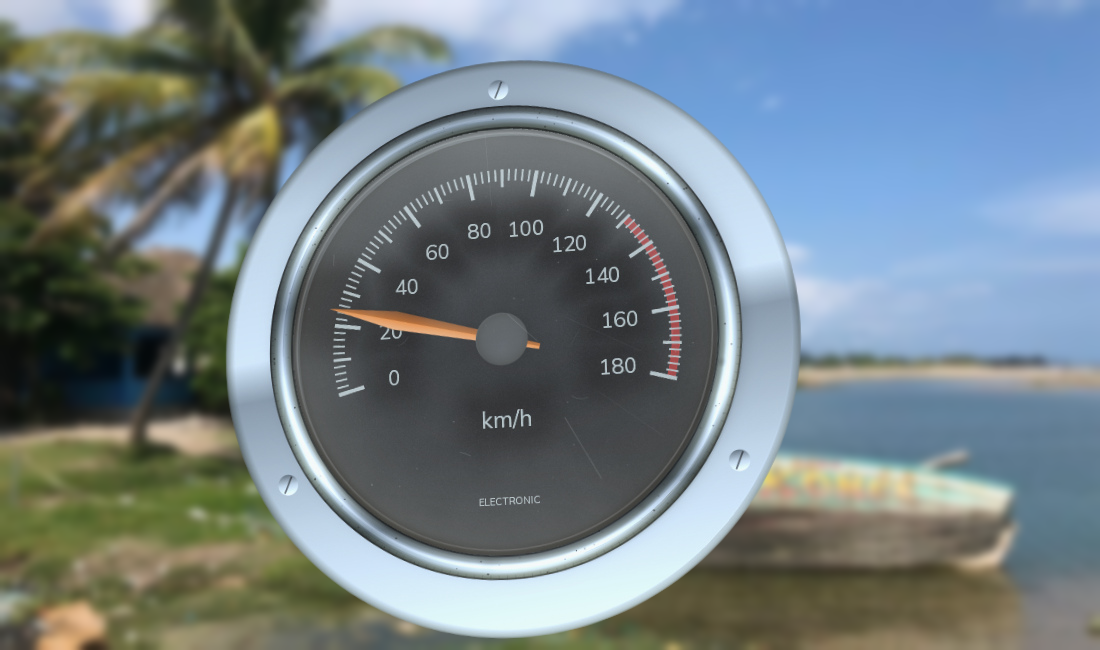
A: 24 km/h
